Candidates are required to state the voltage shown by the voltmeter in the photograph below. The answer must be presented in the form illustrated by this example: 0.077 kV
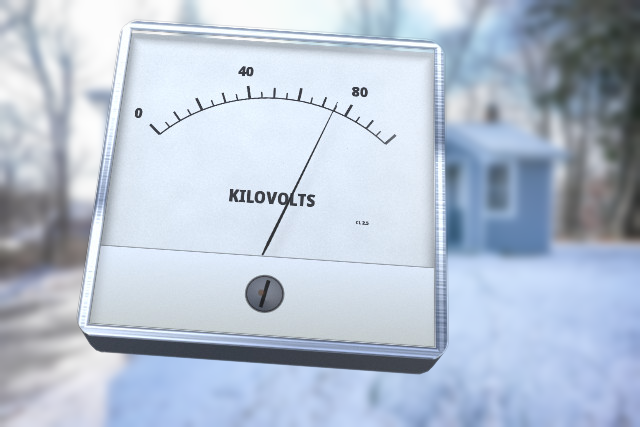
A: 75 kV
